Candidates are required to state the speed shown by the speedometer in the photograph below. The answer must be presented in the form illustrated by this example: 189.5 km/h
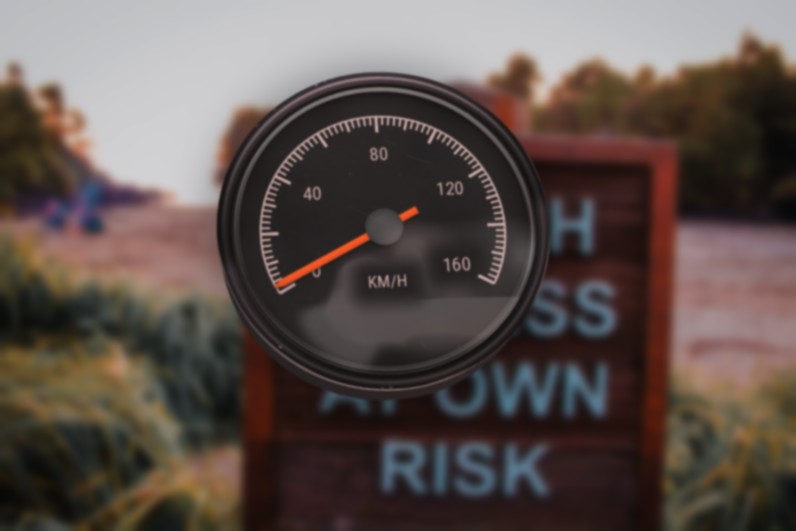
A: 2 km/h
